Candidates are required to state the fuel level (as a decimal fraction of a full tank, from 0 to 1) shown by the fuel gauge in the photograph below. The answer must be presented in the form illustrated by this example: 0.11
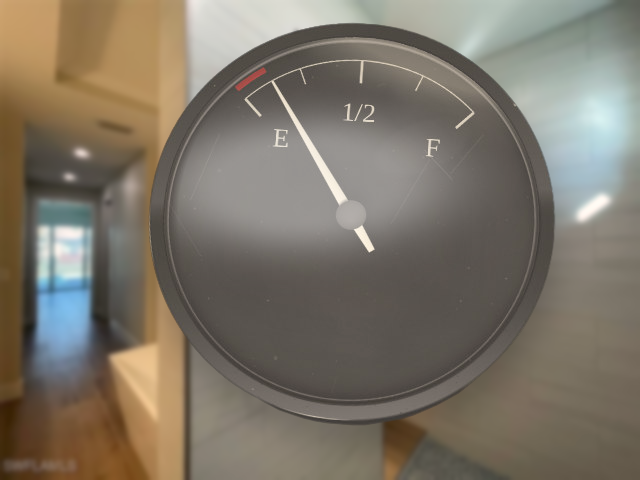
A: 0.125
